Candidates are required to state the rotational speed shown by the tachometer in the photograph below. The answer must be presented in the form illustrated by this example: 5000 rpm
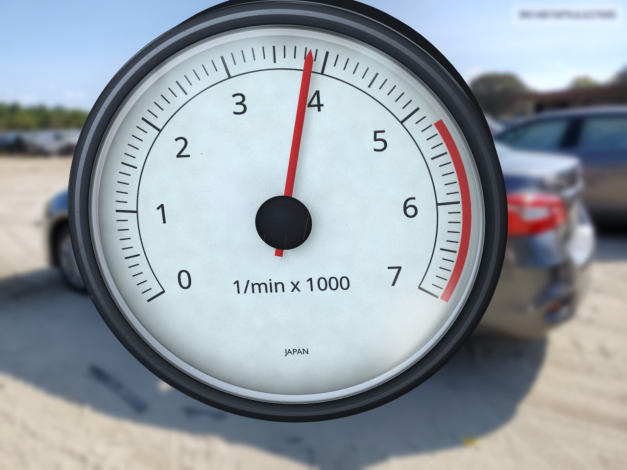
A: 3850 rpm
